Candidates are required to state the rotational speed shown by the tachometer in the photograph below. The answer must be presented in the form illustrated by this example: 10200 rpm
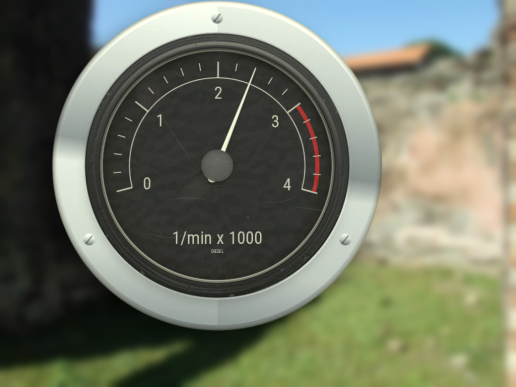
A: 2400 rpm
